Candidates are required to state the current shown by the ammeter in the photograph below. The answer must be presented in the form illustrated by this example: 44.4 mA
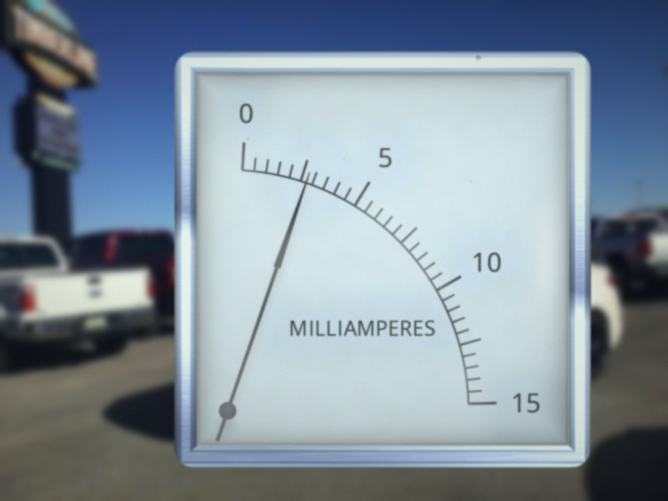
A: 2.75 mA
